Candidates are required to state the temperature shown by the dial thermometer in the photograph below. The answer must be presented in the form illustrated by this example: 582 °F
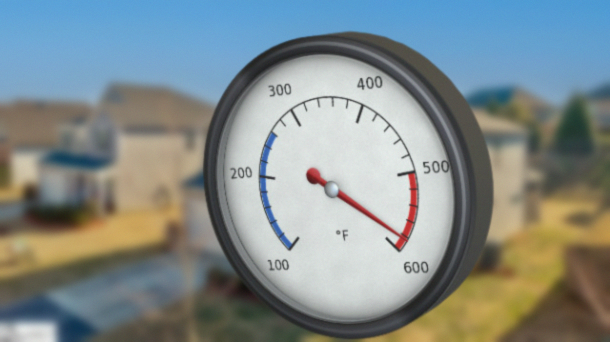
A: 580 °F
